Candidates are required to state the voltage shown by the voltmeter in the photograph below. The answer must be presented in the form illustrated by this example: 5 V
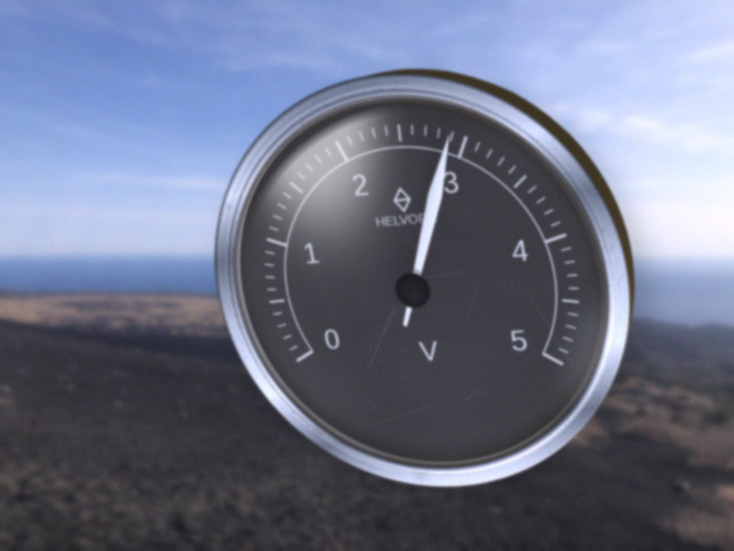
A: 2.9 V
